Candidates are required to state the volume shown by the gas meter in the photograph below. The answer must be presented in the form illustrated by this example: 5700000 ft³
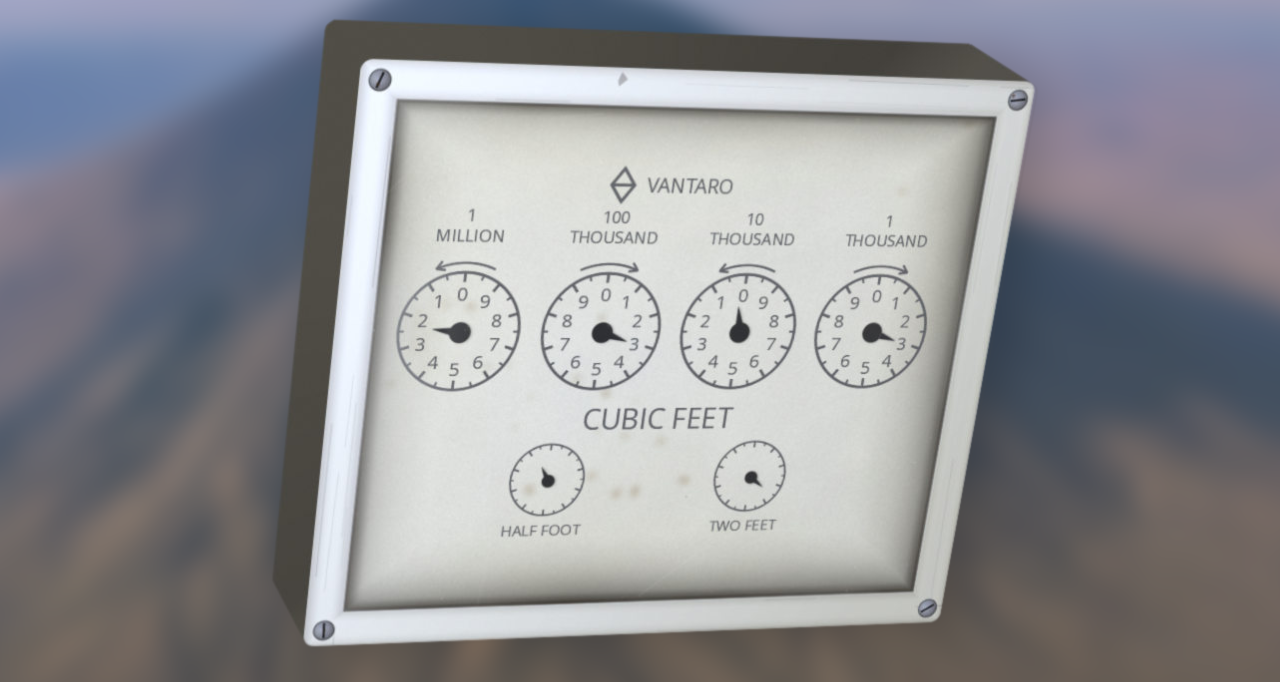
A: 230300 ft³
